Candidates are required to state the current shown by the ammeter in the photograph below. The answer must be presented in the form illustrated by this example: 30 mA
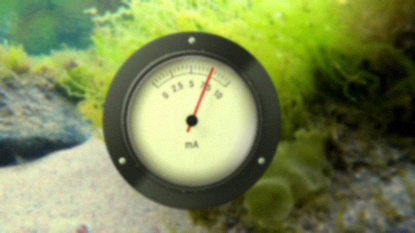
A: 7.5 mA
